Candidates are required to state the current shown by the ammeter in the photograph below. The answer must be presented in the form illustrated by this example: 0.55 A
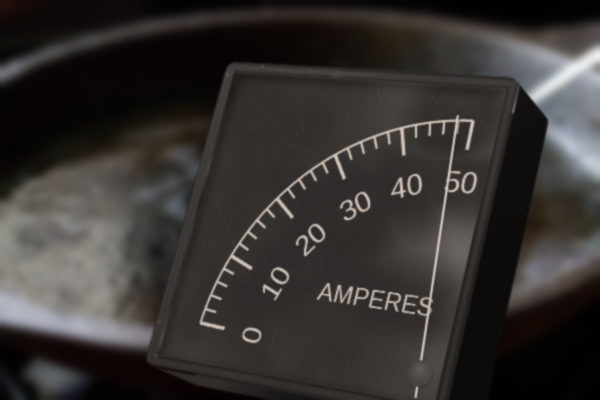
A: 48 A
